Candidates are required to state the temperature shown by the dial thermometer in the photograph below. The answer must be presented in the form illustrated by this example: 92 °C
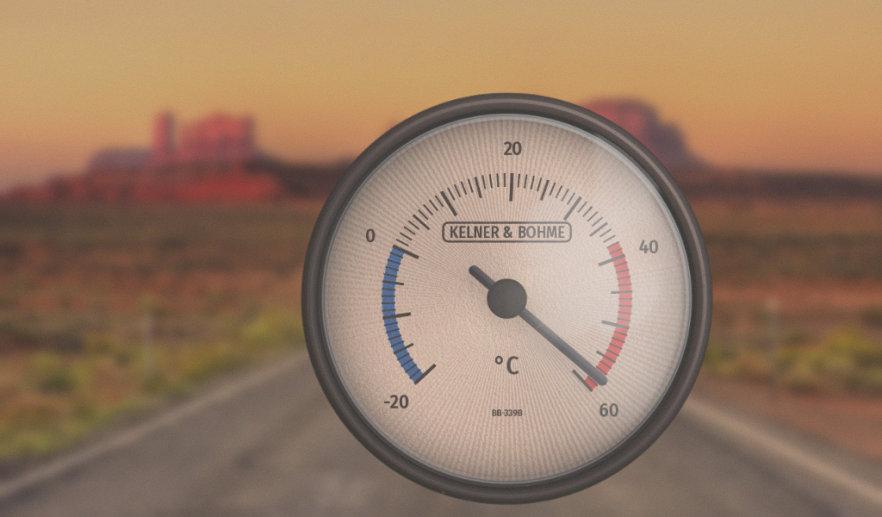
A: 58 °C
